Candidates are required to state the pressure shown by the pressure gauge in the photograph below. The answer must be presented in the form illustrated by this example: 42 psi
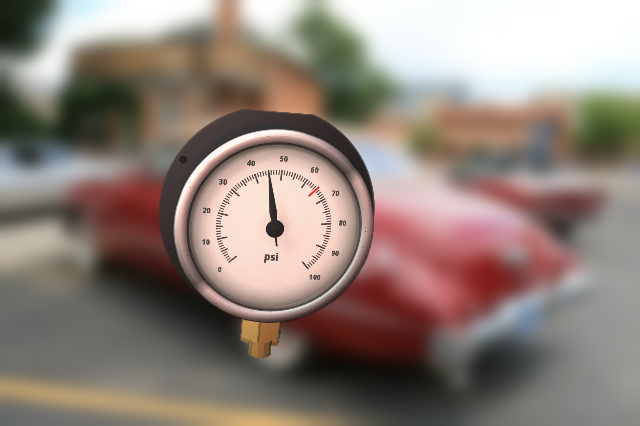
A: 45 psi
